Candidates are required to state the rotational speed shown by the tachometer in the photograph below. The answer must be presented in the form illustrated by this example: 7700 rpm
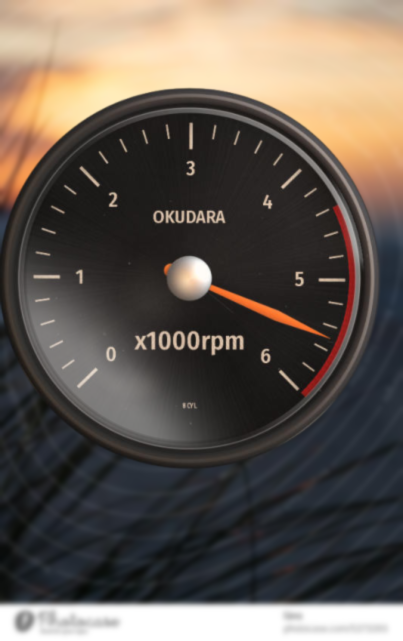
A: 5500 rpm
